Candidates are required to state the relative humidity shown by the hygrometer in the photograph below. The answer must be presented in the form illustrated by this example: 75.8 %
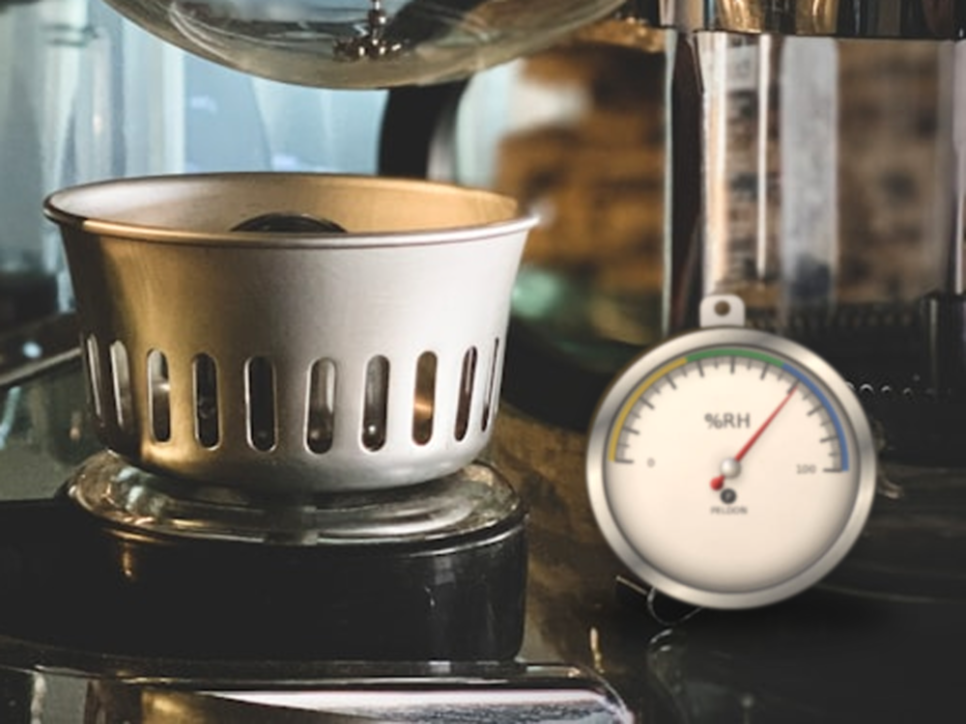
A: 70 %
